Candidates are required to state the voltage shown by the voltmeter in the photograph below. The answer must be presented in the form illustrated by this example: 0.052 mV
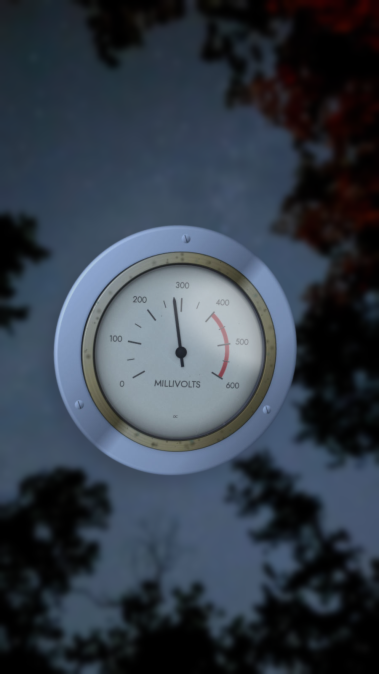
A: 275 mV
